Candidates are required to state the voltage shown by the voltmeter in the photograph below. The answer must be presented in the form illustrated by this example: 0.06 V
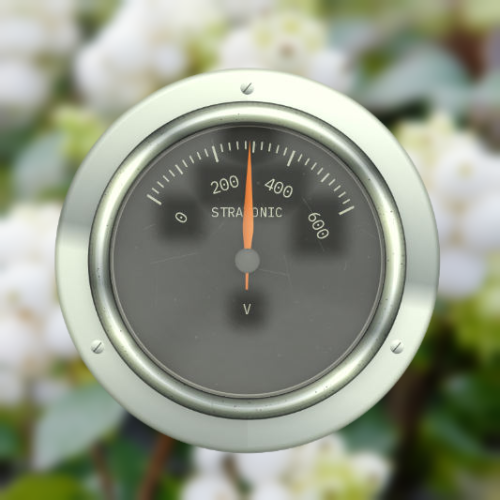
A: 290 V
